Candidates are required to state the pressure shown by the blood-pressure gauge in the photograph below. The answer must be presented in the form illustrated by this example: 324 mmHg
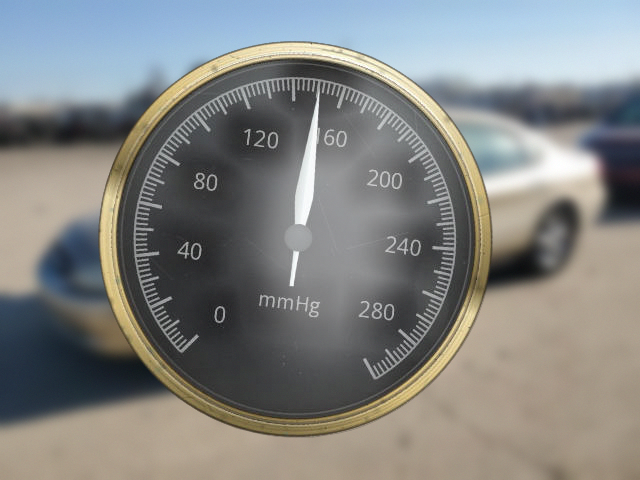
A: 150 mmHg
